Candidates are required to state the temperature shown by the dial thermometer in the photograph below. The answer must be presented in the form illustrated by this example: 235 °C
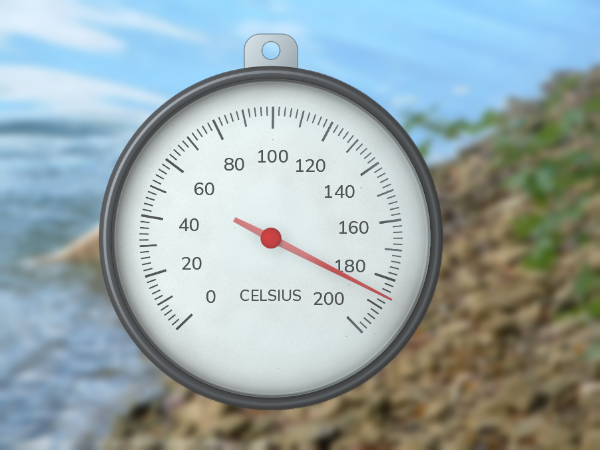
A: 186 °C
